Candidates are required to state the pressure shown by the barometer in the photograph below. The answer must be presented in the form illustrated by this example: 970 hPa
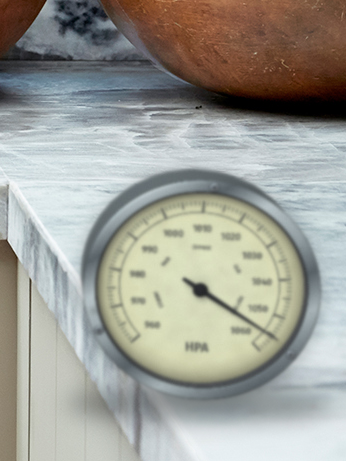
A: 1055 hPa
